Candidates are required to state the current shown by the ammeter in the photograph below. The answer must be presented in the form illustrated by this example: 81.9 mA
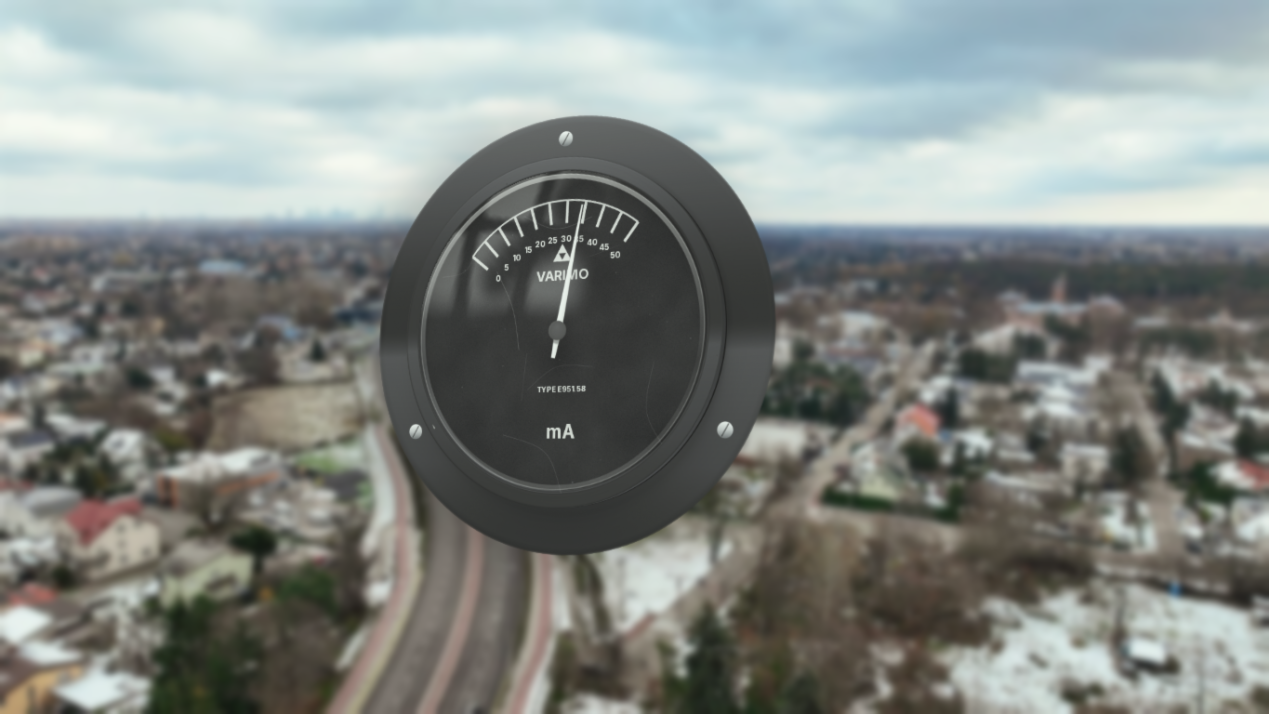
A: 35 mA
